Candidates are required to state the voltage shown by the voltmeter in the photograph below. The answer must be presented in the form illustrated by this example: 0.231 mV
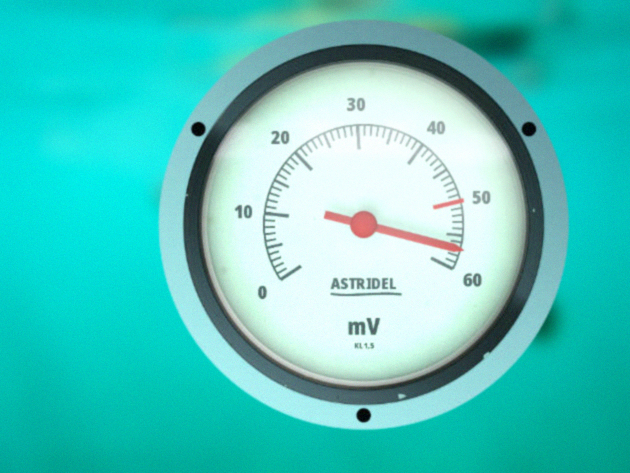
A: 57 mV
